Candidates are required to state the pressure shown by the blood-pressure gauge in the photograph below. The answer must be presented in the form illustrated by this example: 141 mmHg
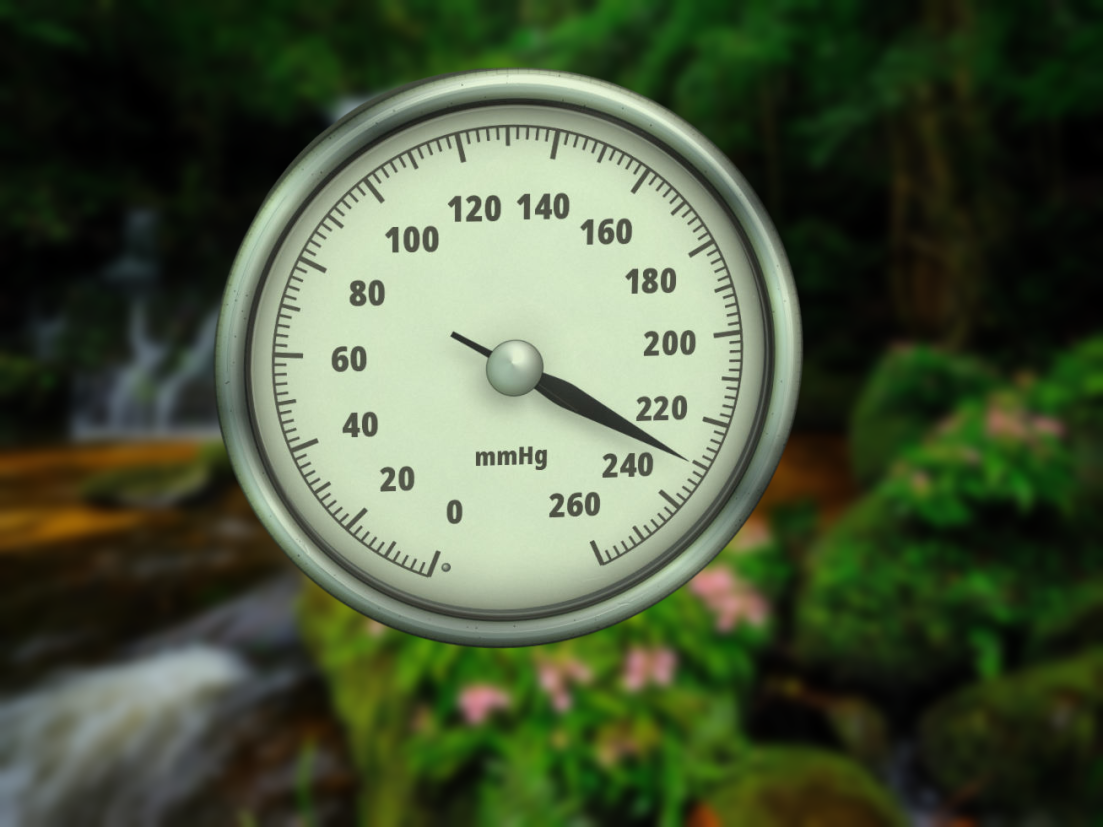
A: 230 mmHg
